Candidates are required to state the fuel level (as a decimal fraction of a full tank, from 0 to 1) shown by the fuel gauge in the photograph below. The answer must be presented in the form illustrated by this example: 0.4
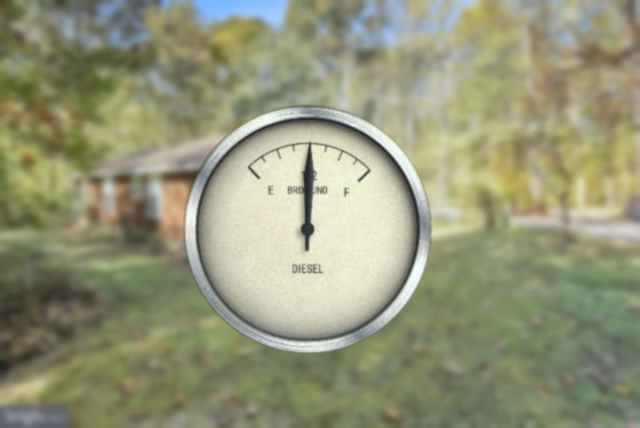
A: 0.5
